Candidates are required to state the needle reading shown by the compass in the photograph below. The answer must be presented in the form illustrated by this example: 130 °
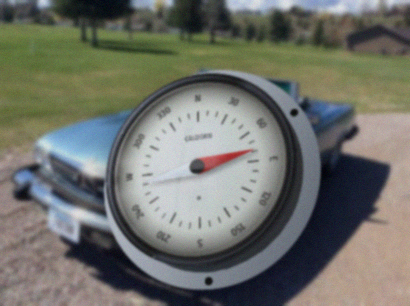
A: 80 °
